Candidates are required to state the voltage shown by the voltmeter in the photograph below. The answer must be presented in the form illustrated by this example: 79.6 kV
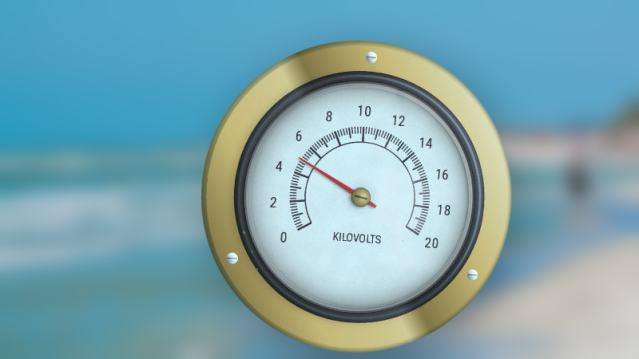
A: 5 kV
